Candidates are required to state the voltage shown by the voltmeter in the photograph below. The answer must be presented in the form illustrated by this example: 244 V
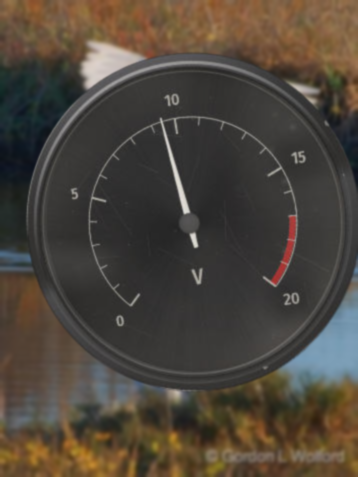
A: 9.5 V
